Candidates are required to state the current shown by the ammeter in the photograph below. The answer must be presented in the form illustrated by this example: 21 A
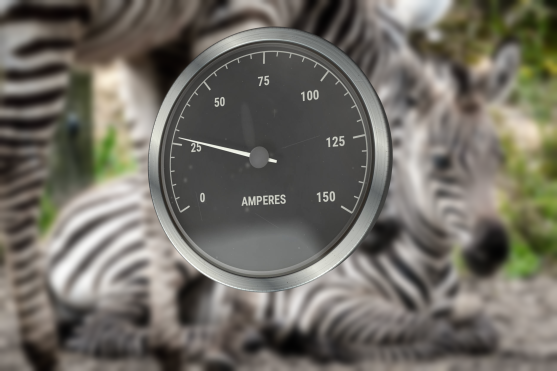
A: 27.5 A
